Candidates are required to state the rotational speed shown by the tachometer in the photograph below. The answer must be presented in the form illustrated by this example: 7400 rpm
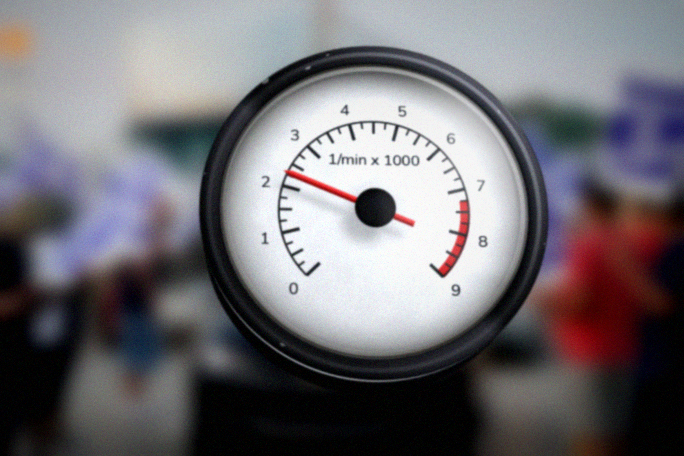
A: 2250 rpm
